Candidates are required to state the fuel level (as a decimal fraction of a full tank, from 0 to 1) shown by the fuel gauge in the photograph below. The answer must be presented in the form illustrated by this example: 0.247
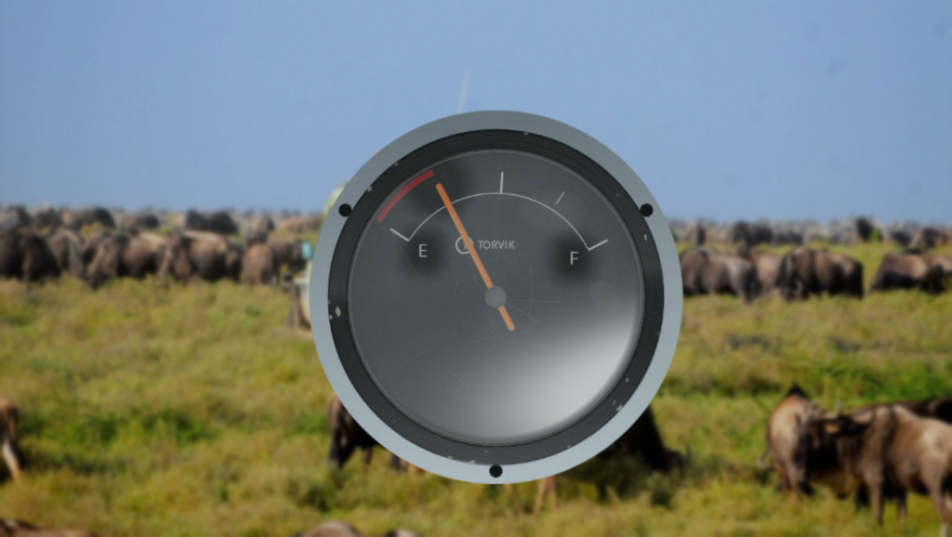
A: 0.25
